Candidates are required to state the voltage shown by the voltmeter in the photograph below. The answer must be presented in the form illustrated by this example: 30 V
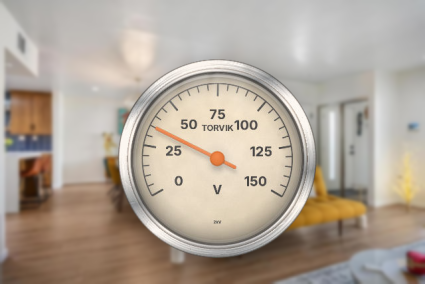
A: 35 V
